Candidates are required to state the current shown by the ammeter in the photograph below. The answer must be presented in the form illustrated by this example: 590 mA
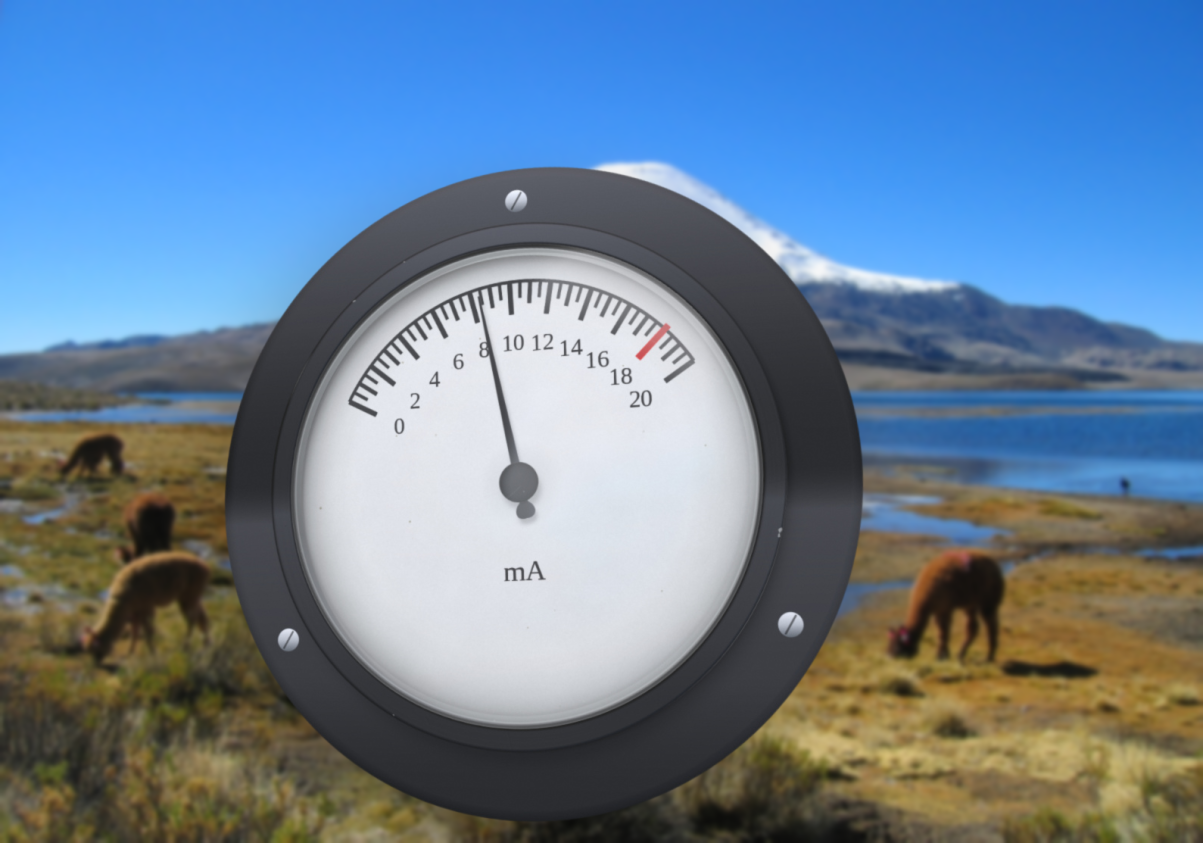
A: 8.5 mA
